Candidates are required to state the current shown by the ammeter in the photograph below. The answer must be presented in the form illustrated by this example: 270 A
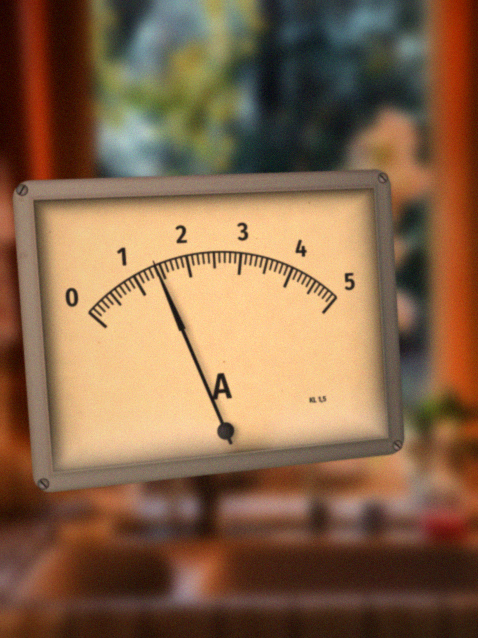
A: 1.4 A
